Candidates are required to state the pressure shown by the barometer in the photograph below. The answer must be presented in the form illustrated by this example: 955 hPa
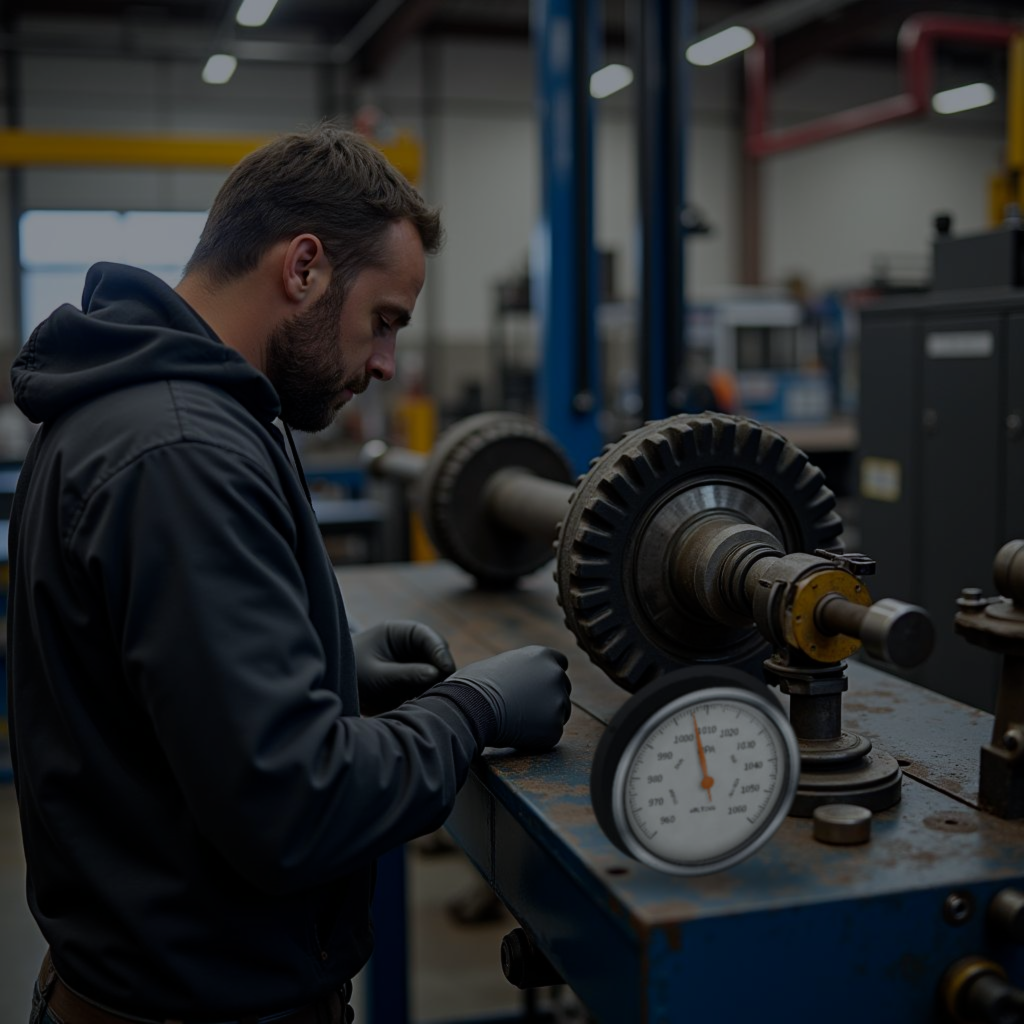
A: 1005 hPa
